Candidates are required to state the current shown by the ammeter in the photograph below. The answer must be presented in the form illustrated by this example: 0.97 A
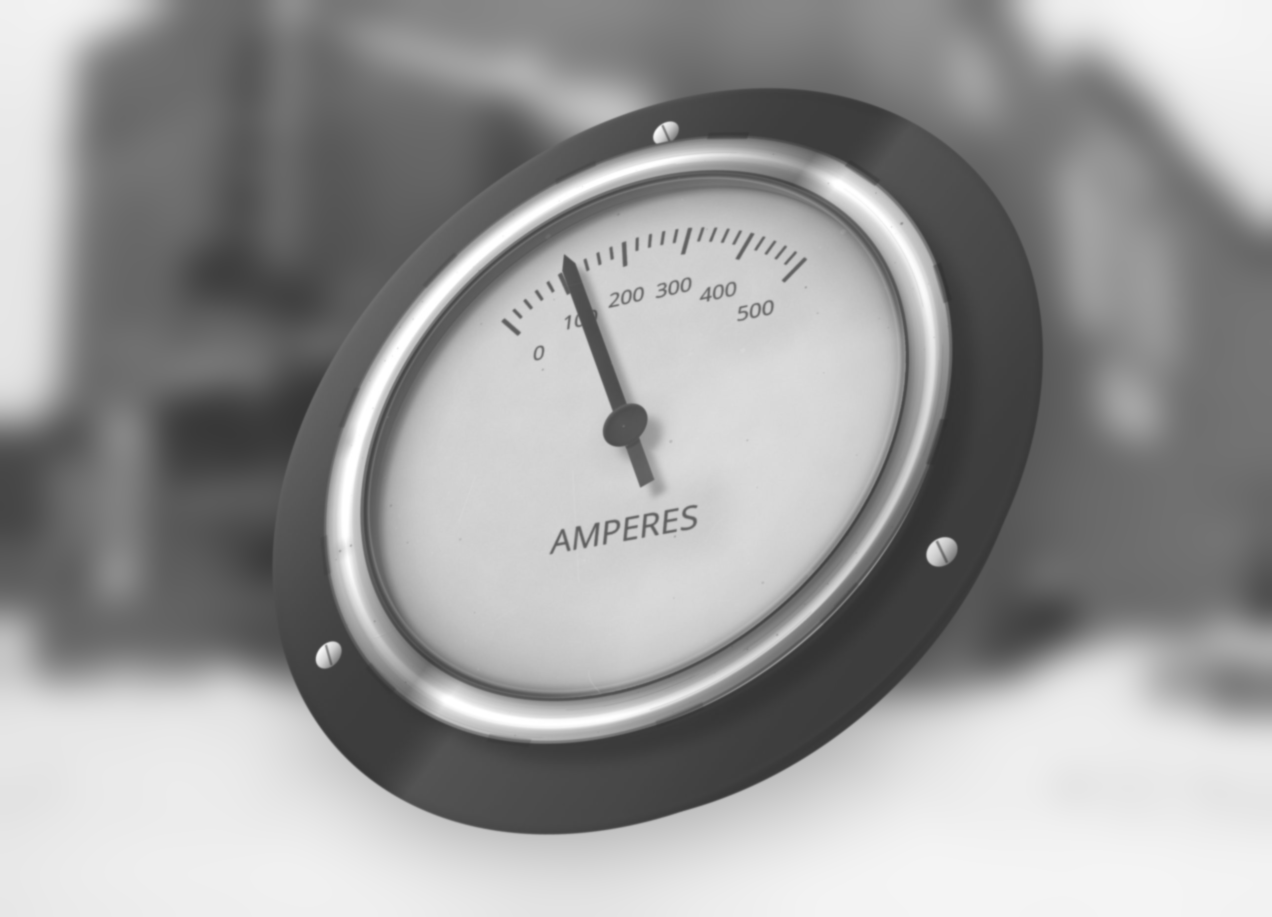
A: 120 A
